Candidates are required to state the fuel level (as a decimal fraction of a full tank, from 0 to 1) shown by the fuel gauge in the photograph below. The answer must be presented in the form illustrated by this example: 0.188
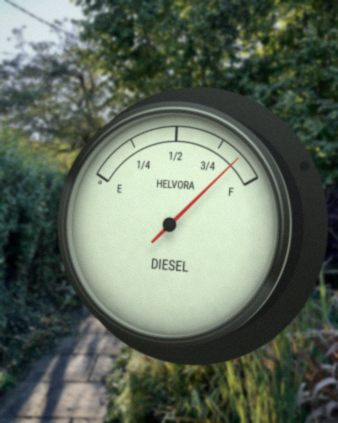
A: 0.875
